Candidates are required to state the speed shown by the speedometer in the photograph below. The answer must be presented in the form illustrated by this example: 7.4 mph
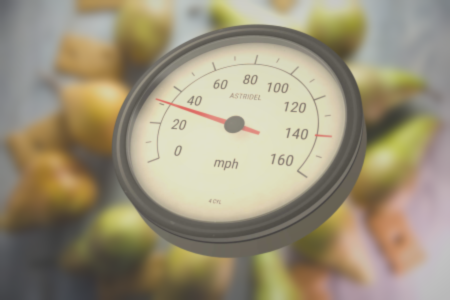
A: 30 mph
